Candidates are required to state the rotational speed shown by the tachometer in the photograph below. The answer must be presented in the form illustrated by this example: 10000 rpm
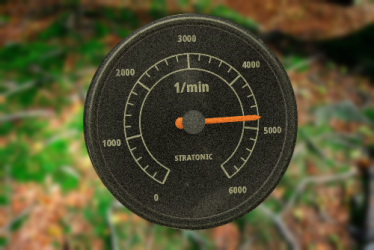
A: 4800 rpm
